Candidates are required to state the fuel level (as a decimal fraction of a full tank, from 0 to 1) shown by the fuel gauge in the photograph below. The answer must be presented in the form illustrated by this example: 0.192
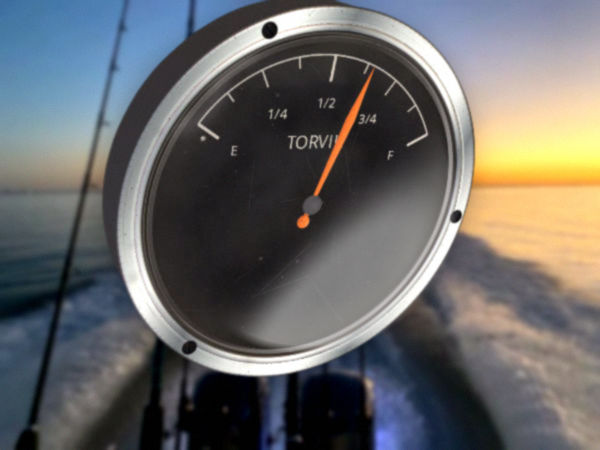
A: 0.625
